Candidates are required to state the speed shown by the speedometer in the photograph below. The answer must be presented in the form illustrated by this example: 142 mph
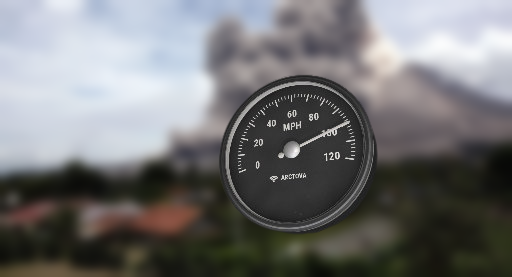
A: 100 mph
